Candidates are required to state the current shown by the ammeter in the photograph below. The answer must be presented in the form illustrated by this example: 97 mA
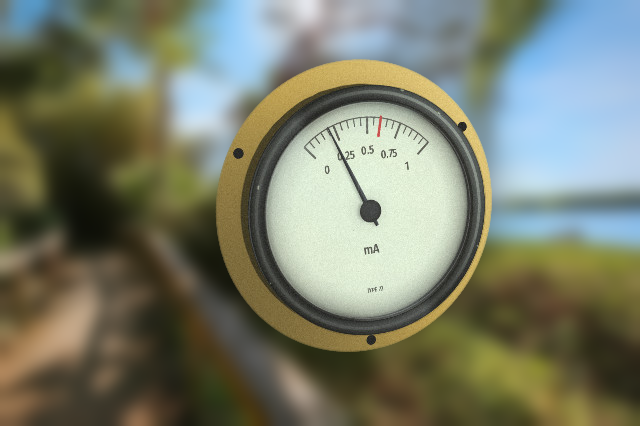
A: 0.2 mA
